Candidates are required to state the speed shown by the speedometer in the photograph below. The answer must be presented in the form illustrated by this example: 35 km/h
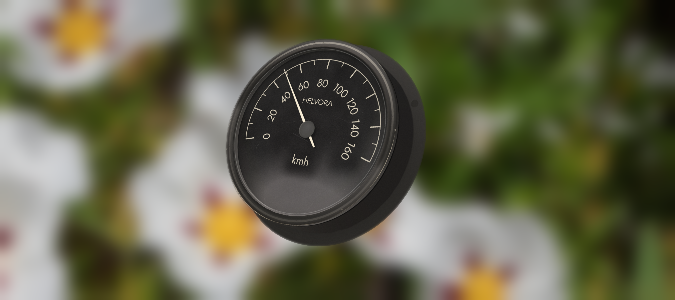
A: 50 km/h
